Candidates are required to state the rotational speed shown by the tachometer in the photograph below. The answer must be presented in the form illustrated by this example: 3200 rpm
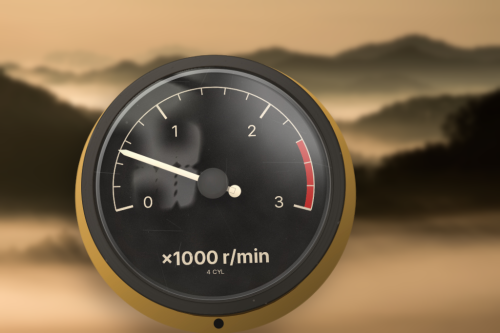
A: 500 rpm
